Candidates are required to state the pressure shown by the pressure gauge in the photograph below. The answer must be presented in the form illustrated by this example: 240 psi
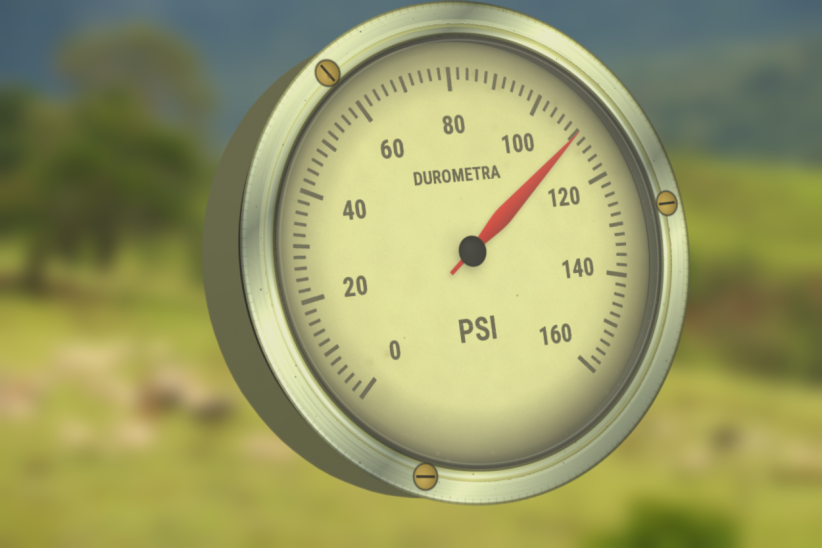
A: 110 psi
